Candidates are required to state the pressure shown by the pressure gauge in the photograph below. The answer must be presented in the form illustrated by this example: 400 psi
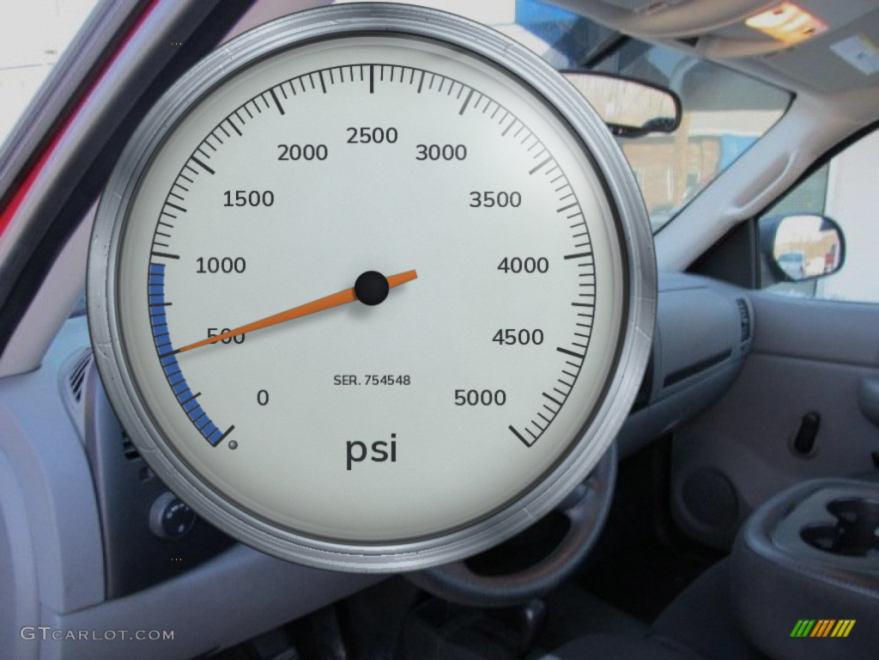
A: 500 psi
